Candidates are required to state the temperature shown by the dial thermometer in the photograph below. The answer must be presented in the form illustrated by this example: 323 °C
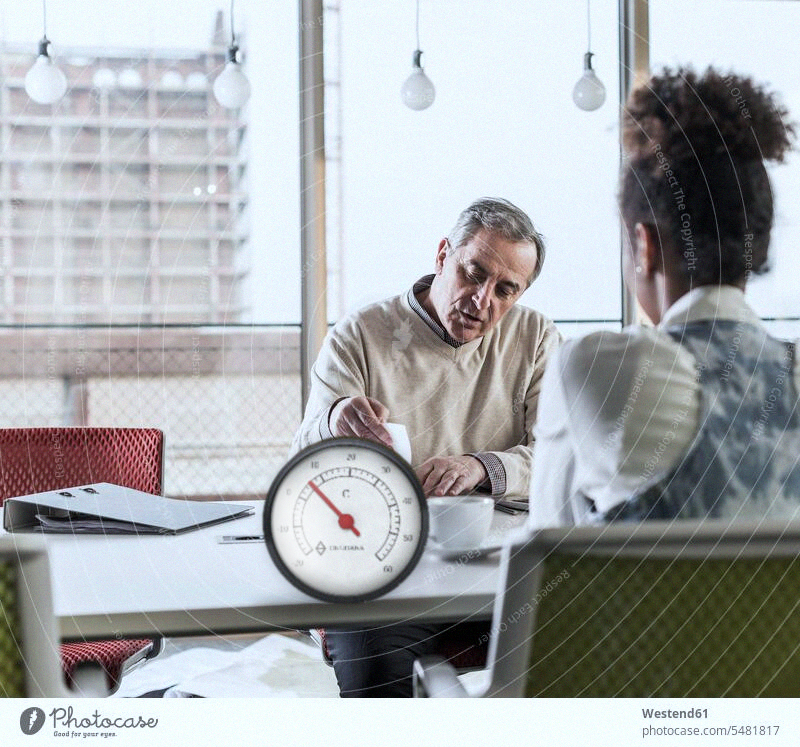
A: 6 °C
